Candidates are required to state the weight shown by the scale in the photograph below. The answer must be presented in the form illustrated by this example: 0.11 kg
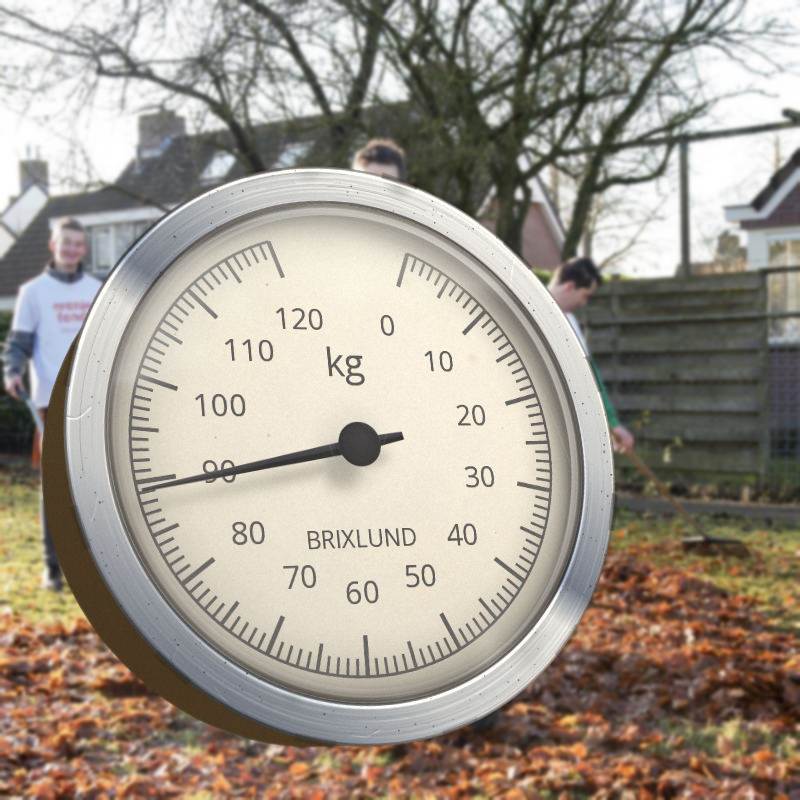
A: 89 kg
